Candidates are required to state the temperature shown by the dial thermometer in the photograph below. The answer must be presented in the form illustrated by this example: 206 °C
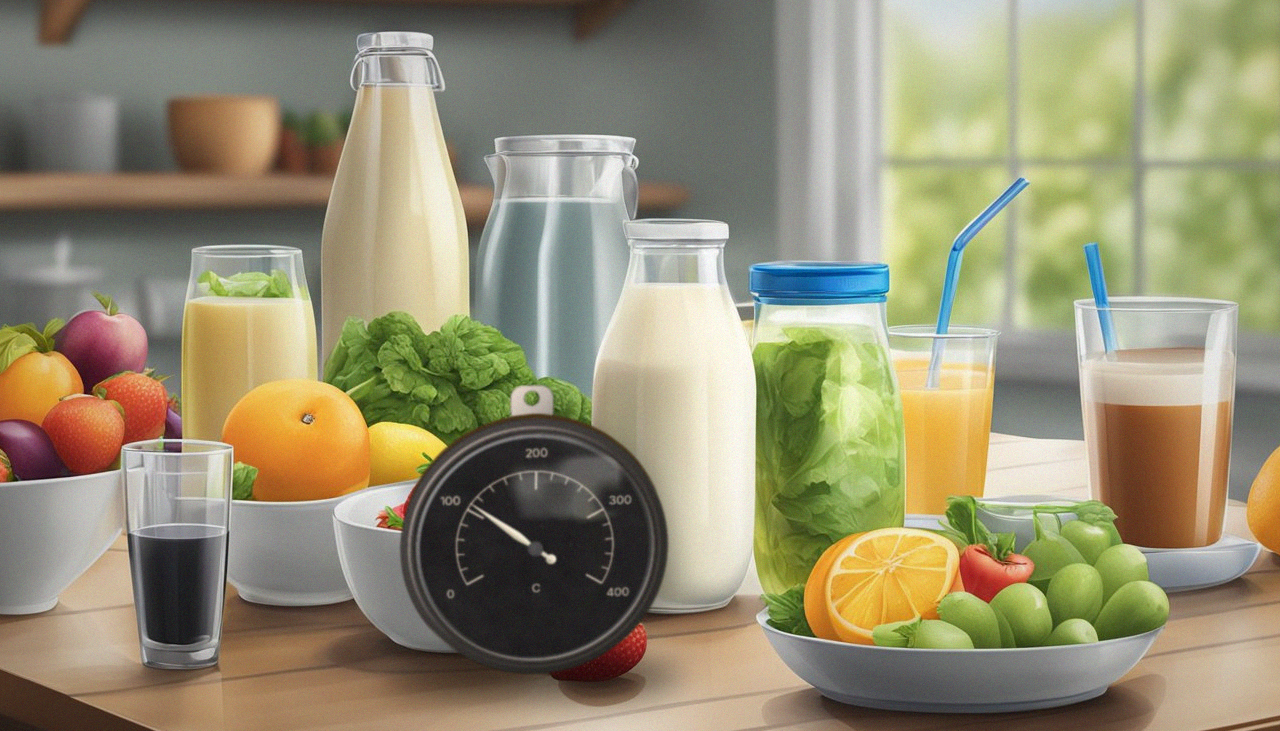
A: 110 °C
